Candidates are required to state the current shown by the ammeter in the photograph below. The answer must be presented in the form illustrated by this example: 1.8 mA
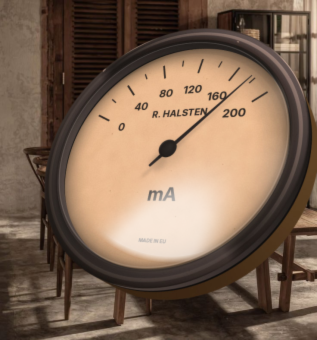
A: 180 mA
